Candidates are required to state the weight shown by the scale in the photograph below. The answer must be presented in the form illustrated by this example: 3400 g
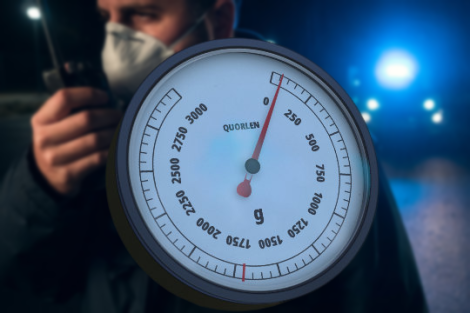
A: 50 g
